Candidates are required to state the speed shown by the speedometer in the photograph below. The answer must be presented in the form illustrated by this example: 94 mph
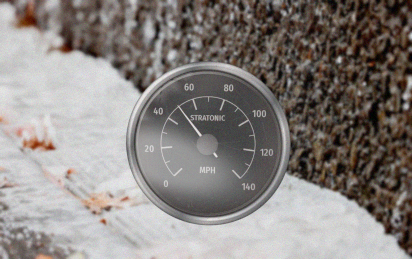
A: 50 mph
